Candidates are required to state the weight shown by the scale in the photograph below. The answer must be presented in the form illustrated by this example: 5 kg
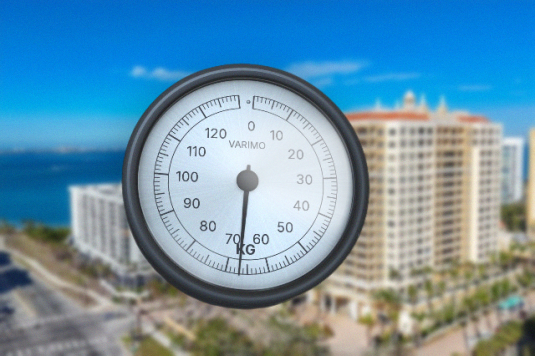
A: 67 kg
